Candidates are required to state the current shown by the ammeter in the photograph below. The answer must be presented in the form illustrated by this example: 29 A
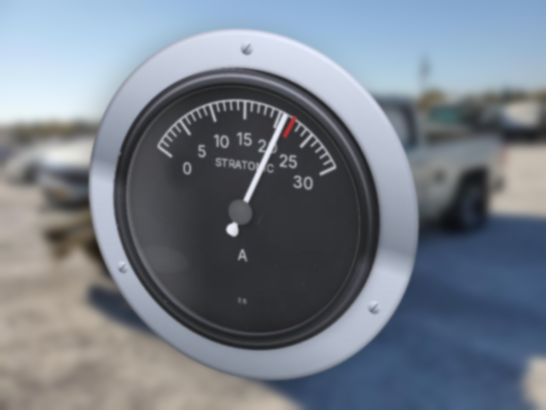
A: 21 A
